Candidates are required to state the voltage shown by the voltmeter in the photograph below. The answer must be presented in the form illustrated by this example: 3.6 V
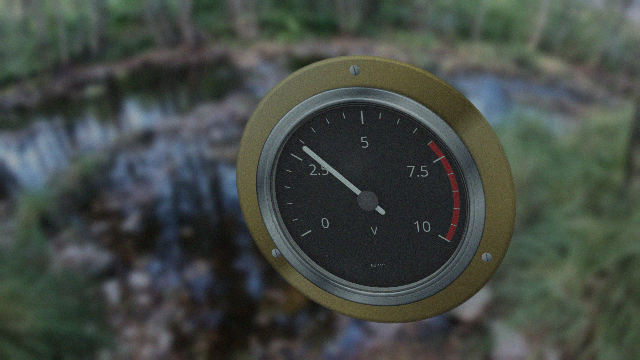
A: 3 V
